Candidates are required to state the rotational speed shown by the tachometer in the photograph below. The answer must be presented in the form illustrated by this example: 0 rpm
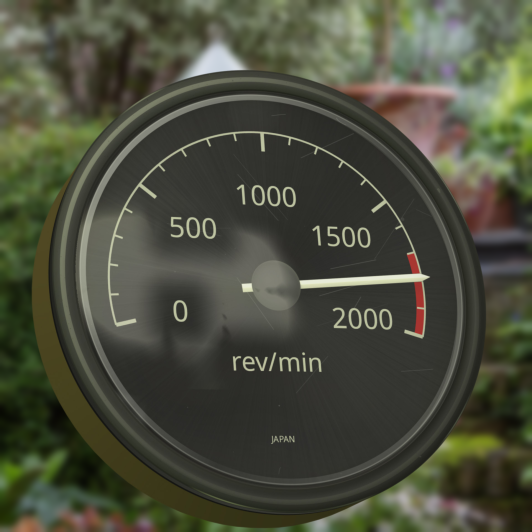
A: 1800 rpm
